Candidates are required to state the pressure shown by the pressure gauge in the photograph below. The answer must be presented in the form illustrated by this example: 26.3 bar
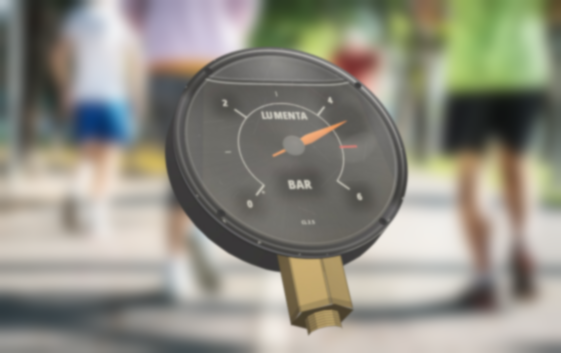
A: 4.5 bar
